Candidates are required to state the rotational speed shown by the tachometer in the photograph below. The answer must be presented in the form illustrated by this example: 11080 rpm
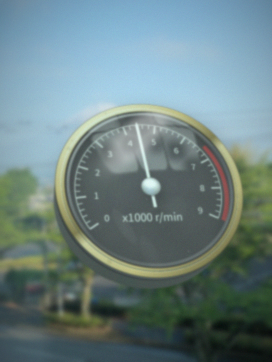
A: 4400 rpm
